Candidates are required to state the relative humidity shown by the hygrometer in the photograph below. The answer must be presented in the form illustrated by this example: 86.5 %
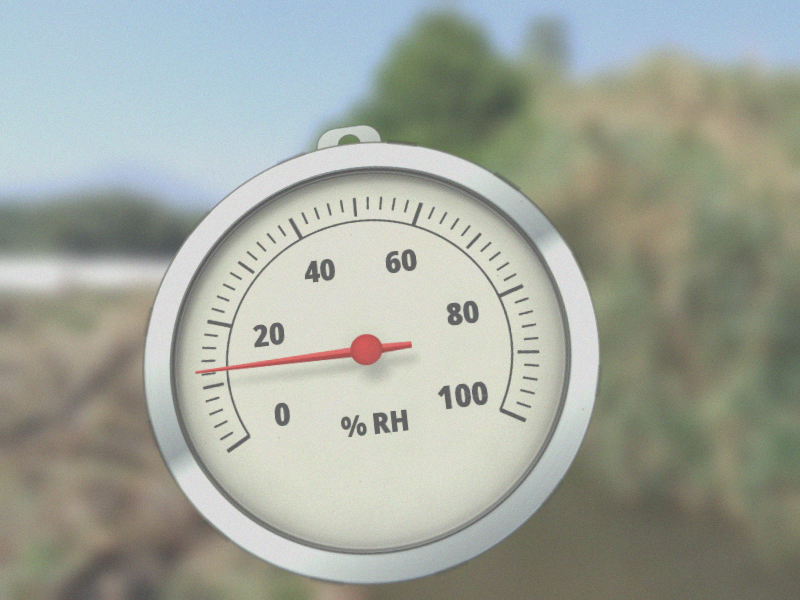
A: 12 %
